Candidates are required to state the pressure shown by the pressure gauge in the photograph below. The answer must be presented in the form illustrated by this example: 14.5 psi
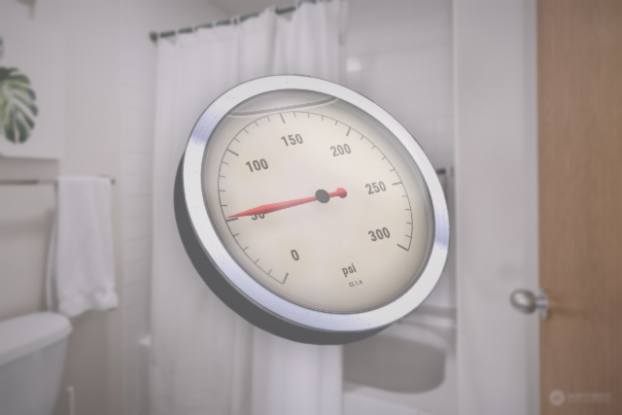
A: 50 psi
